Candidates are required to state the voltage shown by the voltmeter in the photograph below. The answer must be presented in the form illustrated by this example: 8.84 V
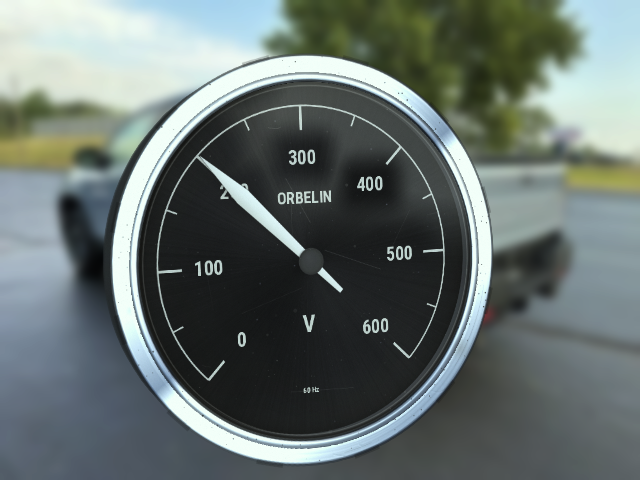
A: 200 V
